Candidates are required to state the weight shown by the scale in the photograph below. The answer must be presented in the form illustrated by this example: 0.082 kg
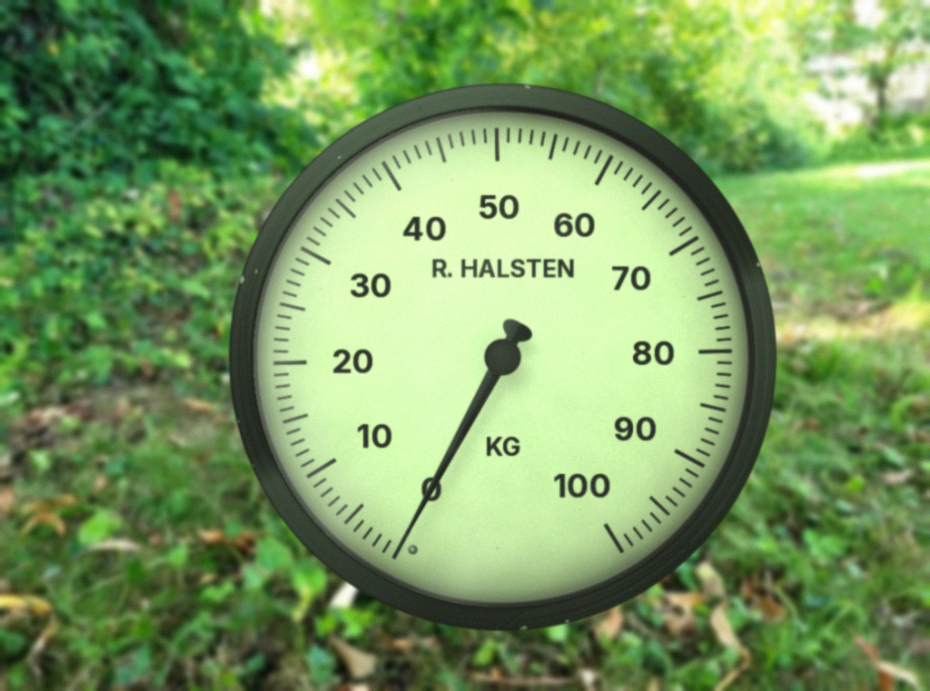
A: 0 kg
